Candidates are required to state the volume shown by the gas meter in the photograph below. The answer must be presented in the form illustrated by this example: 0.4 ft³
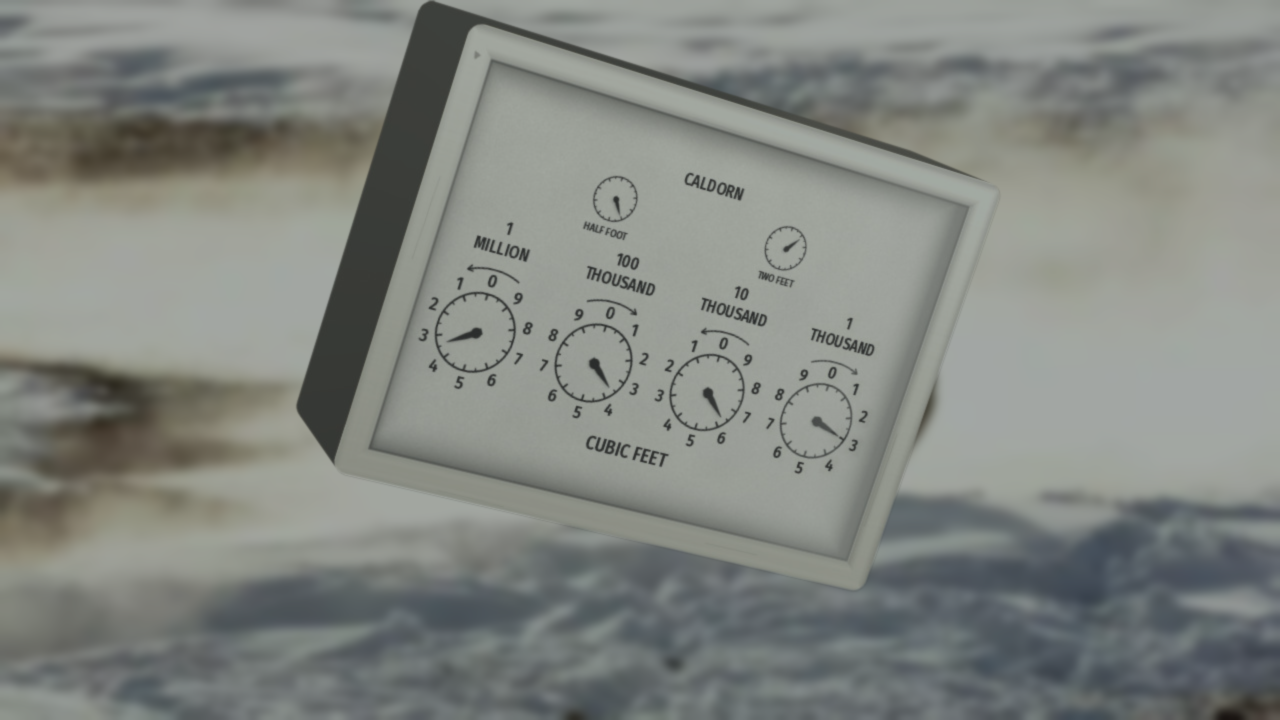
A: 336300 ft³
